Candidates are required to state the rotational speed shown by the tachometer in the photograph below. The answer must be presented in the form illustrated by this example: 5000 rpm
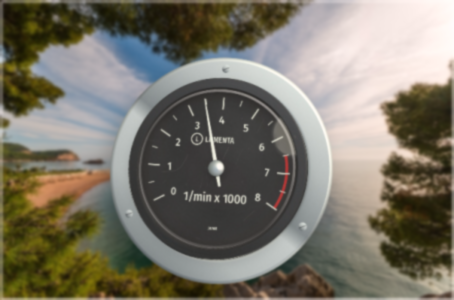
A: 3500 rpm
